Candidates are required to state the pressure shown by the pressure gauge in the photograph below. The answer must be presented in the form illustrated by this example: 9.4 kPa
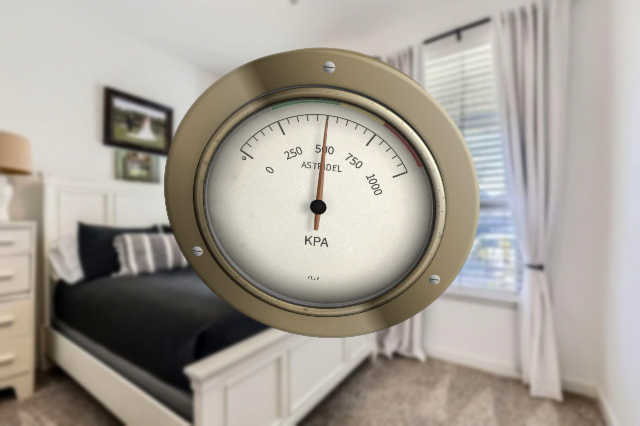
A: 500 kPa
